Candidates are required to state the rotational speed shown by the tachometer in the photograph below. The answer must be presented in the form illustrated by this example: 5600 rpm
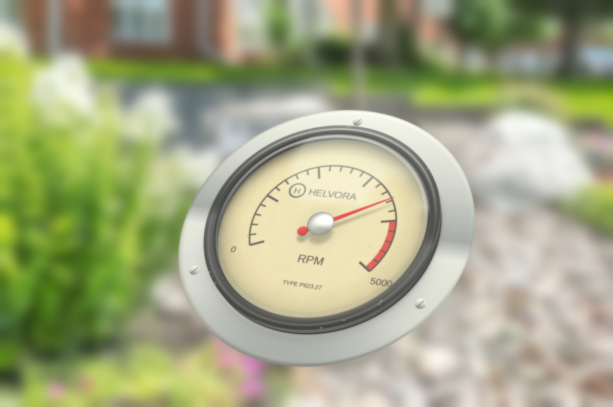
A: 3600 rpm
